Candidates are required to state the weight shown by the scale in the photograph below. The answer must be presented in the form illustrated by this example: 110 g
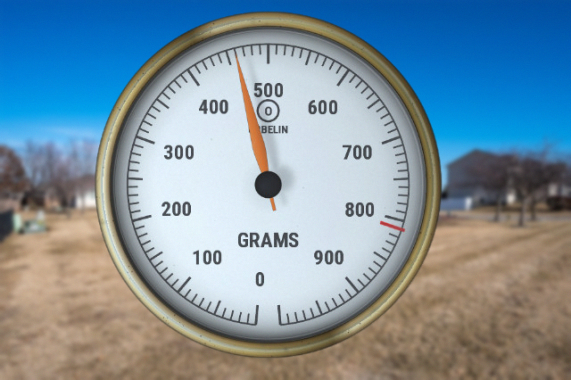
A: 460 g
